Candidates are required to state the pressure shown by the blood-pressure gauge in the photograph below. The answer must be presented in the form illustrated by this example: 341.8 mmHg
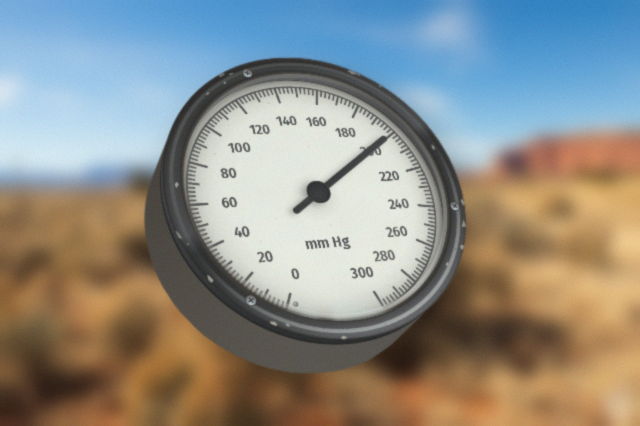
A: 200 mmHg
